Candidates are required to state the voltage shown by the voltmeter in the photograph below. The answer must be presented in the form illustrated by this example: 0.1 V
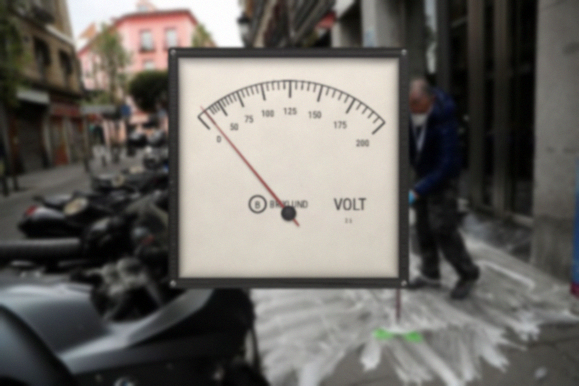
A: 25 V
